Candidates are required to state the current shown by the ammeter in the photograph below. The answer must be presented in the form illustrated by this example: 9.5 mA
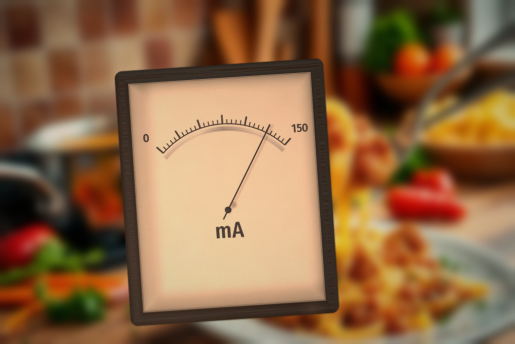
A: 125 mA
